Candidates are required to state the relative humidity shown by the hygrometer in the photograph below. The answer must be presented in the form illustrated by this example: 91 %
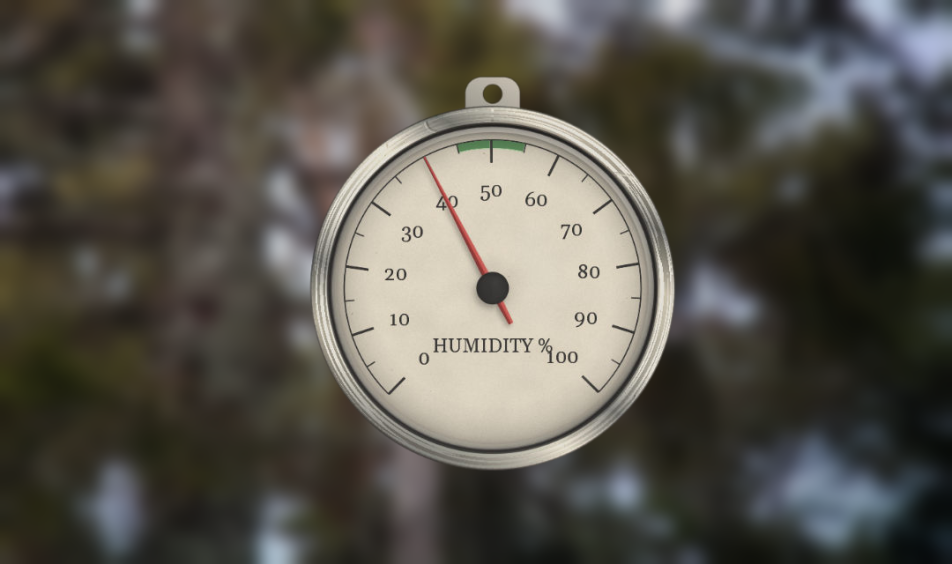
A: 40 %
